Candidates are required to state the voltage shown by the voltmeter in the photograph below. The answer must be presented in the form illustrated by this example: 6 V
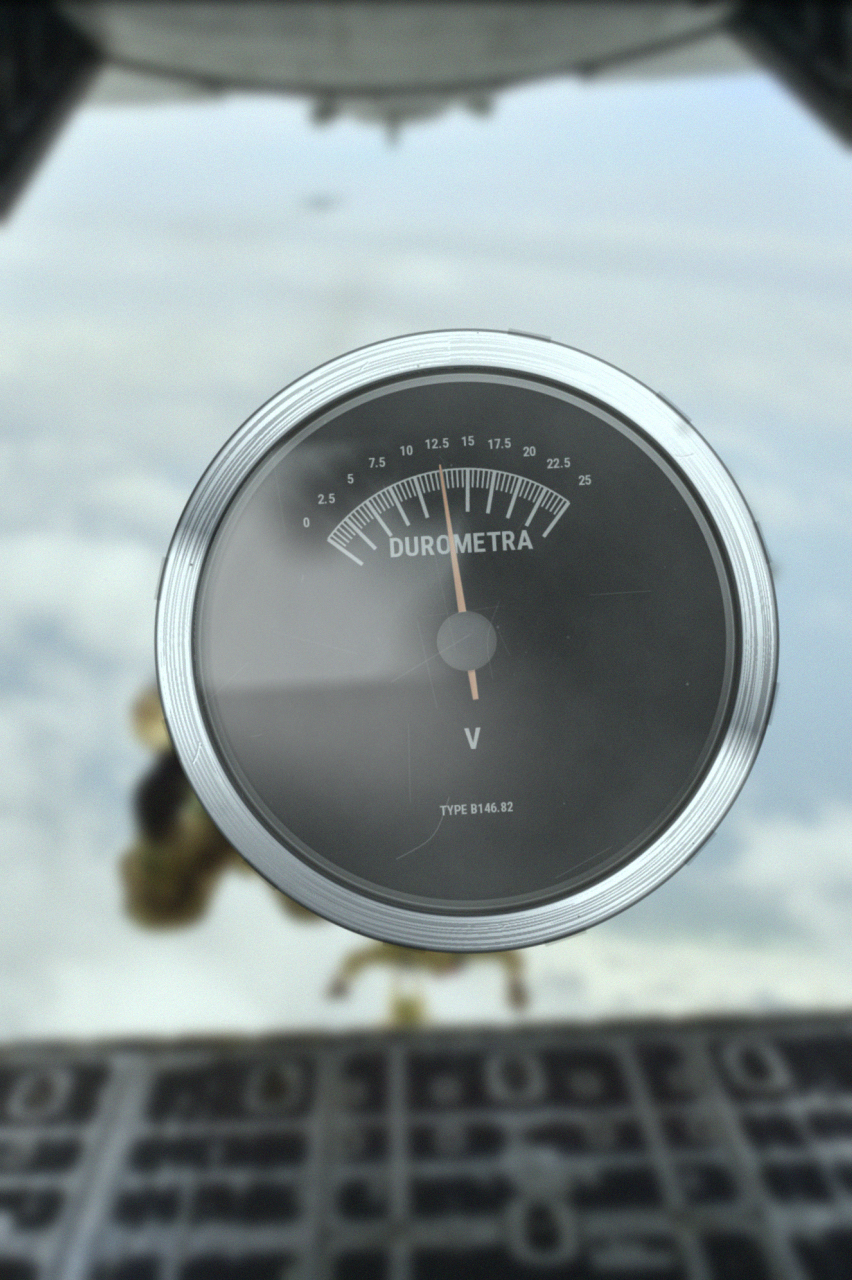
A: 12.5 V
